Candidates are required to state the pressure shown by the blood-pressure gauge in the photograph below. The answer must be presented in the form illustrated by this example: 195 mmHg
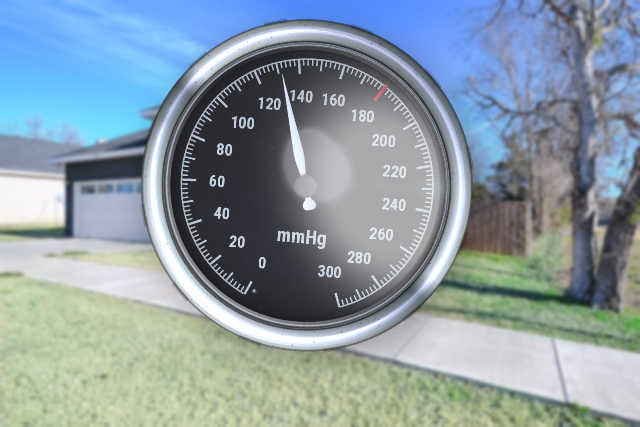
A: 132 mmHg
